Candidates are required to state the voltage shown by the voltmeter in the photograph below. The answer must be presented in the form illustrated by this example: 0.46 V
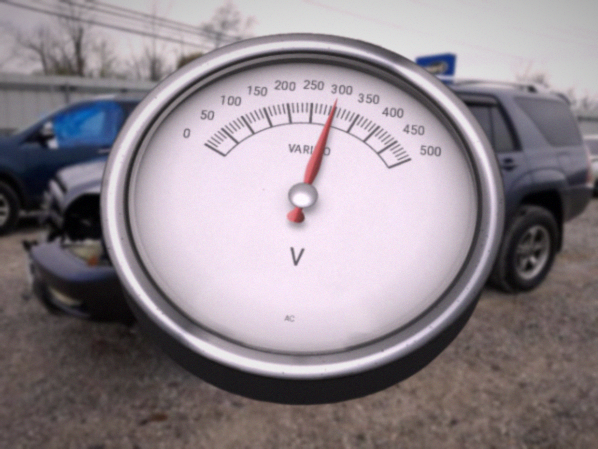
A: 300 V
